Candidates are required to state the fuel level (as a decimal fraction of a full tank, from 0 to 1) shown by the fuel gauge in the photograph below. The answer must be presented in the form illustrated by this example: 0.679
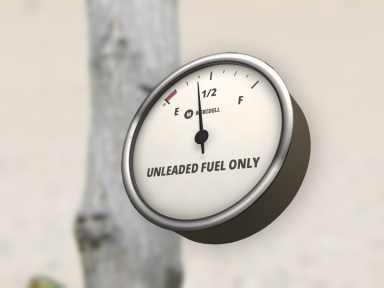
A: 0.375
